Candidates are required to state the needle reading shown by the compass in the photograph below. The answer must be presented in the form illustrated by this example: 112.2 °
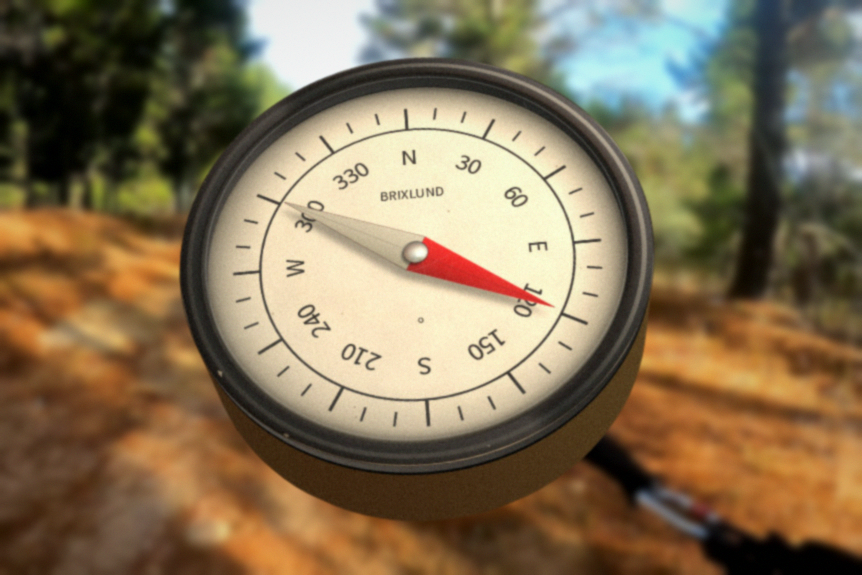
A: 120 °
